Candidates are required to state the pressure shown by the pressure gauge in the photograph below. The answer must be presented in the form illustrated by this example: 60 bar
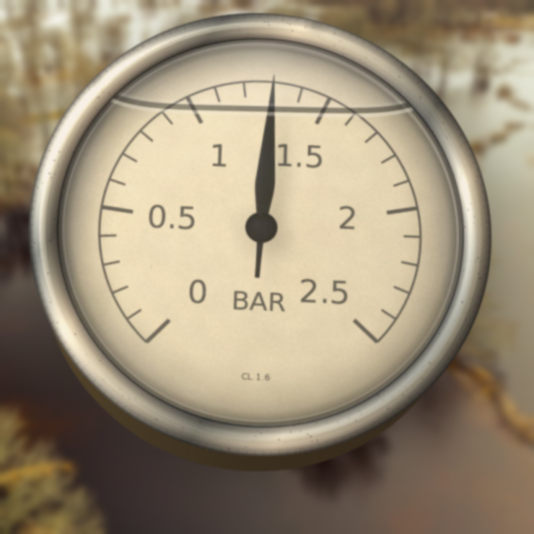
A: 1.3 bar
